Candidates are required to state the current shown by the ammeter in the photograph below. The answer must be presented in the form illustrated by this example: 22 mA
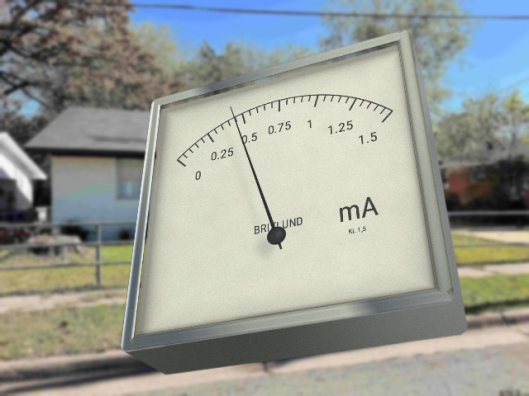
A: 0.45 mA
